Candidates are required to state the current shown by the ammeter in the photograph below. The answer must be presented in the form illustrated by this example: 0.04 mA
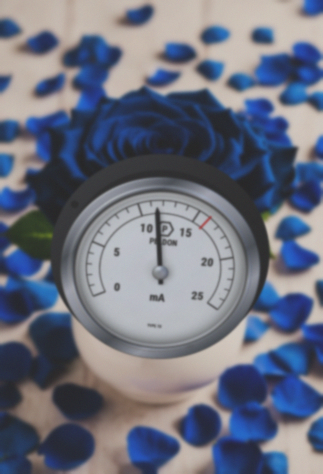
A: 11.5 mA
